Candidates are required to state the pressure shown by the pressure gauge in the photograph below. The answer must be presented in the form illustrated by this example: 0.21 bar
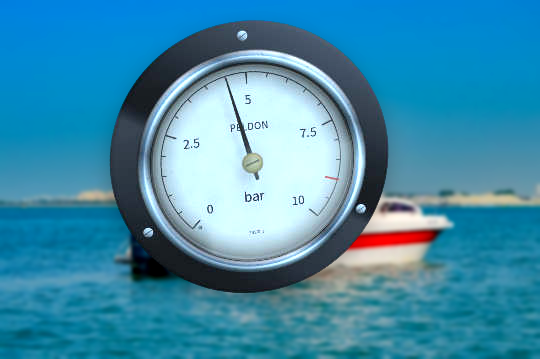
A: 4.5 bar
